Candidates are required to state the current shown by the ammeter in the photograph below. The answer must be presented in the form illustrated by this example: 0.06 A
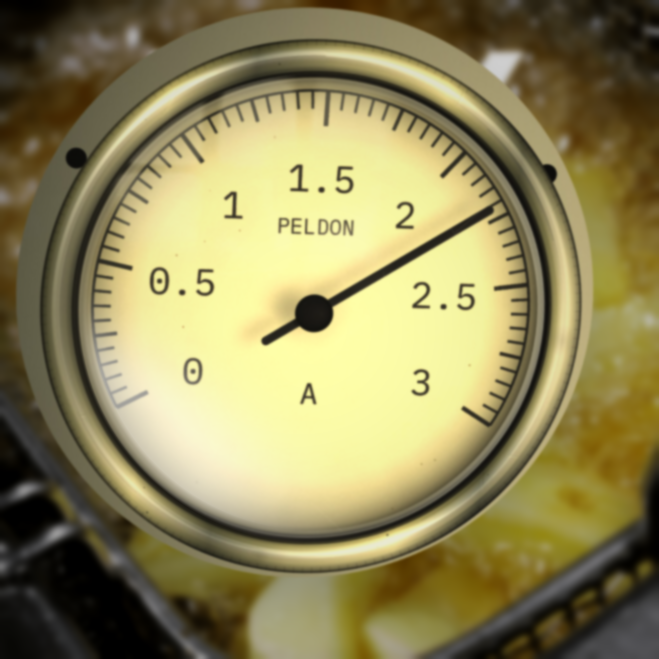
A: 2.2 A
